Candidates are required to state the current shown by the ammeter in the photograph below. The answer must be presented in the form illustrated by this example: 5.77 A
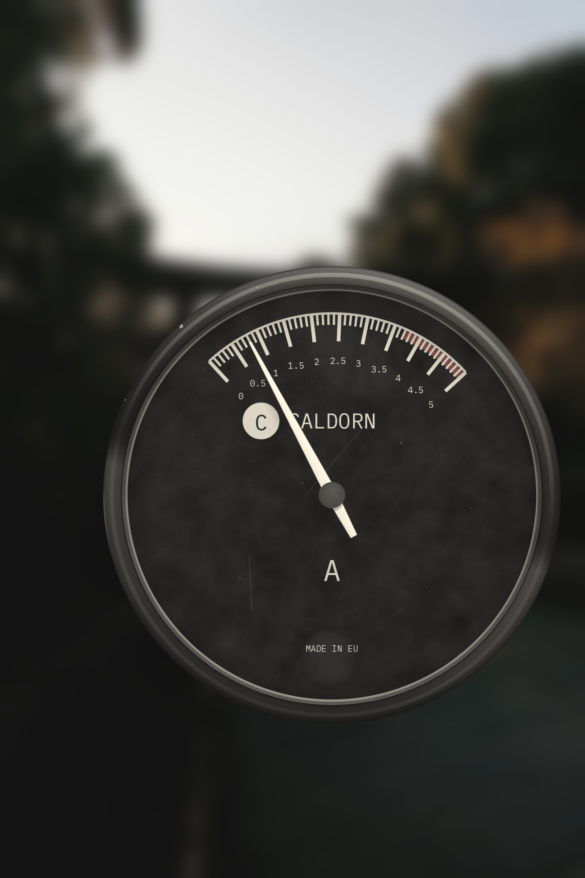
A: 0.8 A
